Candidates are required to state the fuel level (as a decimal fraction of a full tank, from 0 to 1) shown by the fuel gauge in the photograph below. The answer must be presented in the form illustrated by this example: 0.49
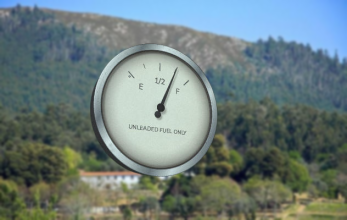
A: 0.75
